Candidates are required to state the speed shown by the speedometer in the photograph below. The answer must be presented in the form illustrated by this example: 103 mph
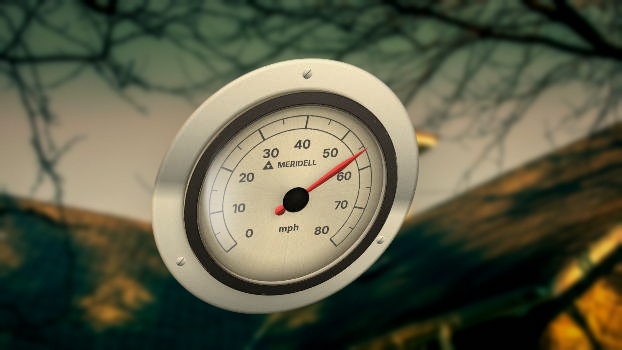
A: 55 mph
